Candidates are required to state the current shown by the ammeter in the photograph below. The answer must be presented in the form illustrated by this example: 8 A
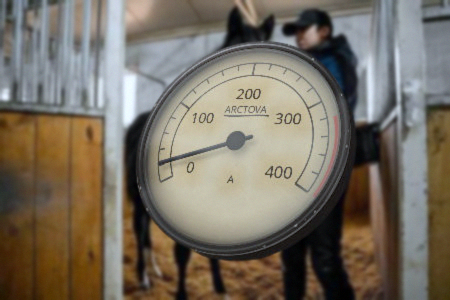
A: 20 A
